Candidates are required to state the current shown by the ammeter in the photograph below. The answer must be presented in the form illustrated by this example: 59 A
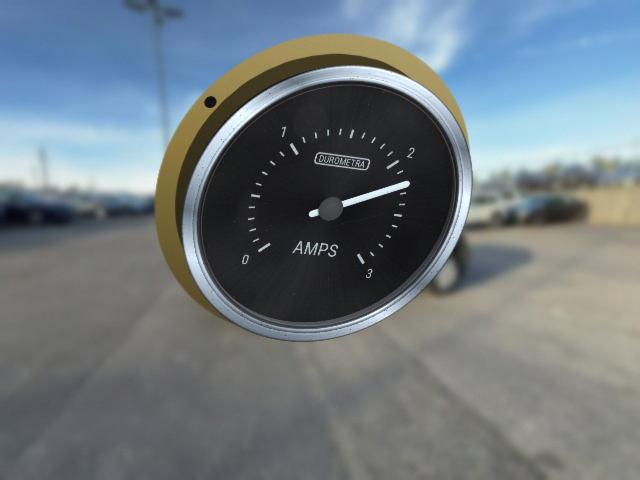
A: 2.2 A
